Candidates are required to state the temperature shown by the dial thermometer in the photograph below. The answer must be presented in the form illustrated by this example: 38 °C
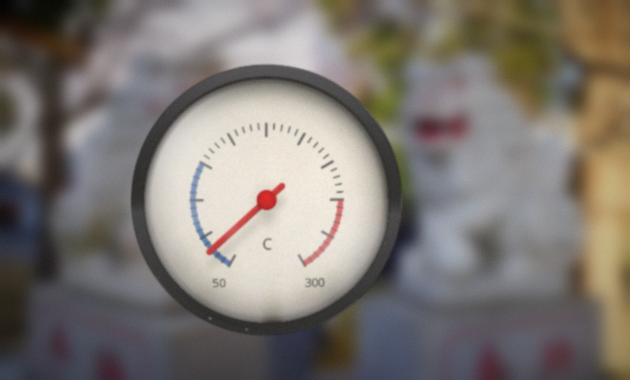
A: 65 °C
